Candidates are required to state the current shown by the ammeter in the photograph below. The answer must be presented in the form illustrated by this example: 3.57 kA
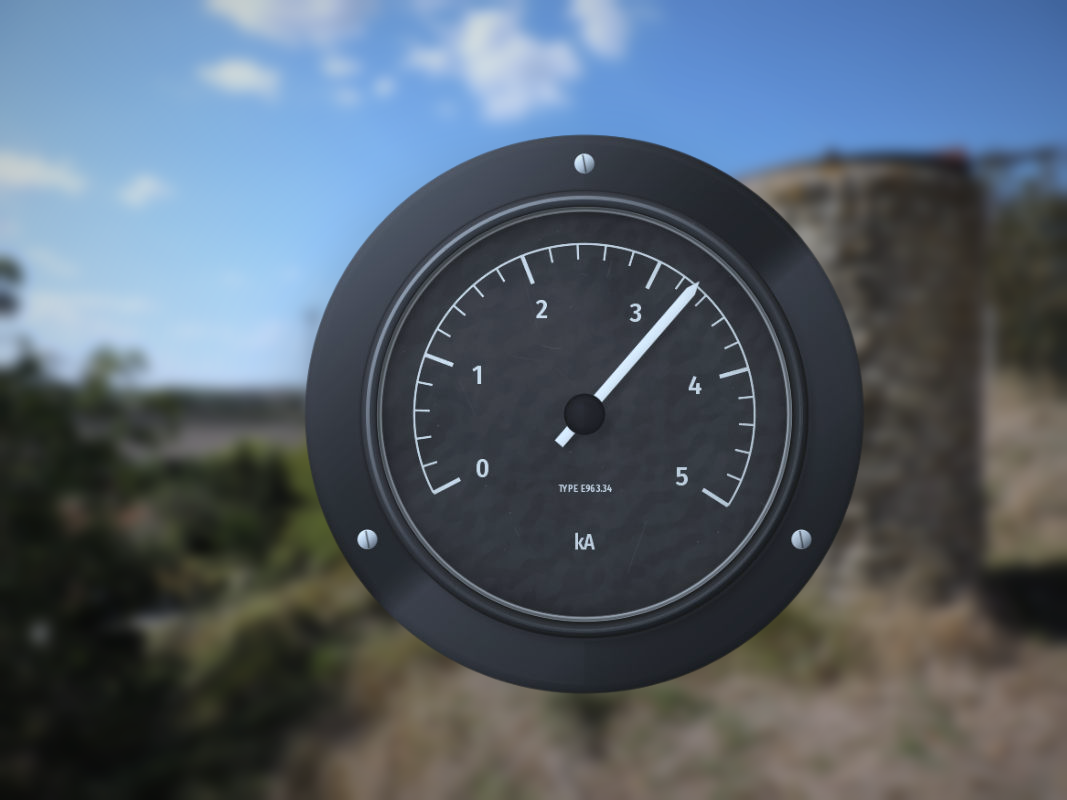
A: 3.3 kA
